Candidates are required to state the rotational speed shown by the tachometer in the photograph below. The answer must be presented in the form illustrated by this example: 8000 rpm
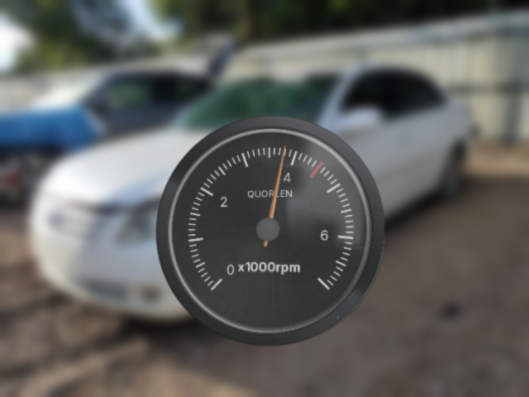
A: 3800 rpm
